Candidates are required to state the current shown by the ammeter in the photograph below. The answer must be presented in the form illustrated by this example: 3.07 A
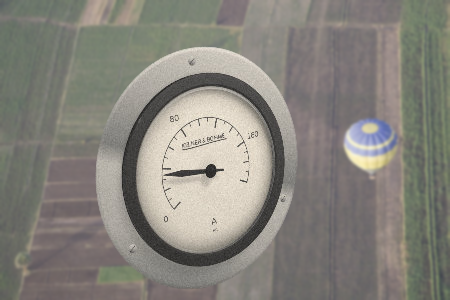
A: 35 A
